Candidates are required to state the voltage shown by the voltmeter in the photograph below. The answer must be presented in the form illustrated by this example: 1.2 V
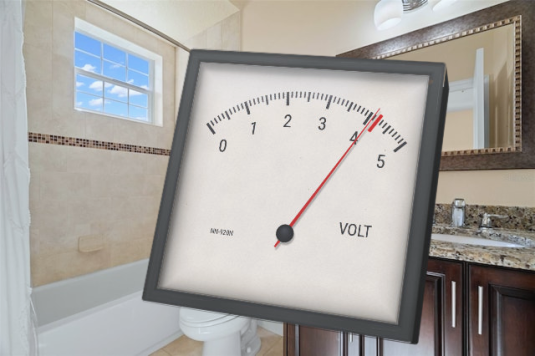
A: 4.1 V
